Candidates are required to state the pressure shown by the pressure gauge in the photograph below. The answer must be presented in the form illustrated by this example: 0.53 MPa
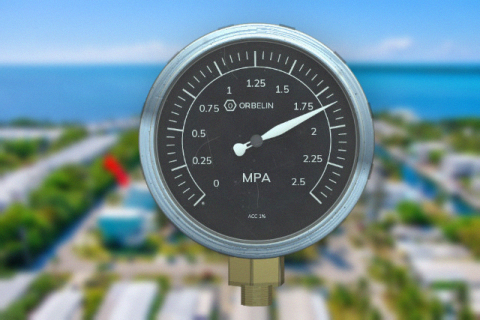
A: 1.85 MPa
